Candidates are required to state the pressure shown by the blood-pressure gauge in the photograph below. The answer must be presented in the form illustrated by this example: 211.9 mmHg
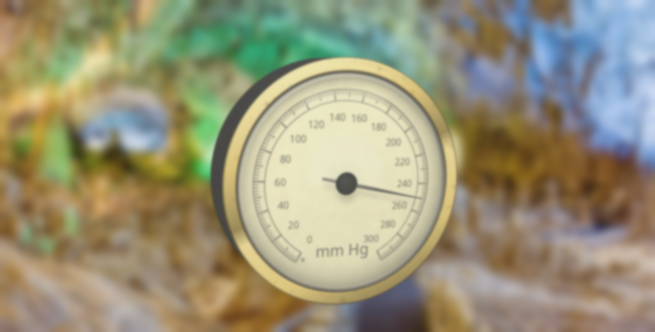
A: 250 mmHg
